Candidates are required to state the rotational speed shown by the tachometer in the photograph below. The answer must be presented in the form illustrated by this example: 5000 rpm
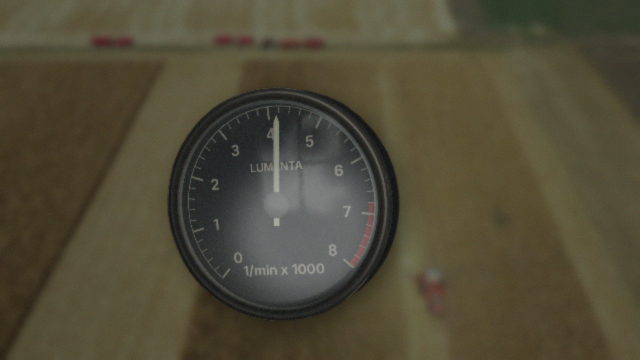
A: 4200 rpm
